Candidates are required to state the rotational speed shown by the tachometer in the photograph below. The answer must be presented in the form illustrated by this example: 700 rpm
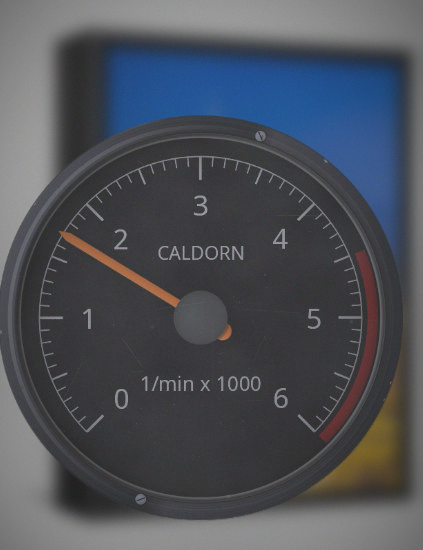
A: 1700 rpm
